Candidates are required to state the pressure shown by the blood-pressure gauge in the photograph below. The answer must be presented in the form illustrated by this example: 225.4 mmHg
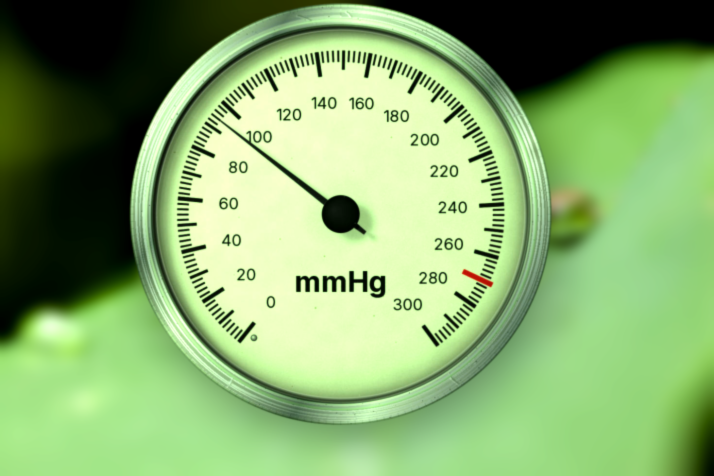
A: 94 mmHg
